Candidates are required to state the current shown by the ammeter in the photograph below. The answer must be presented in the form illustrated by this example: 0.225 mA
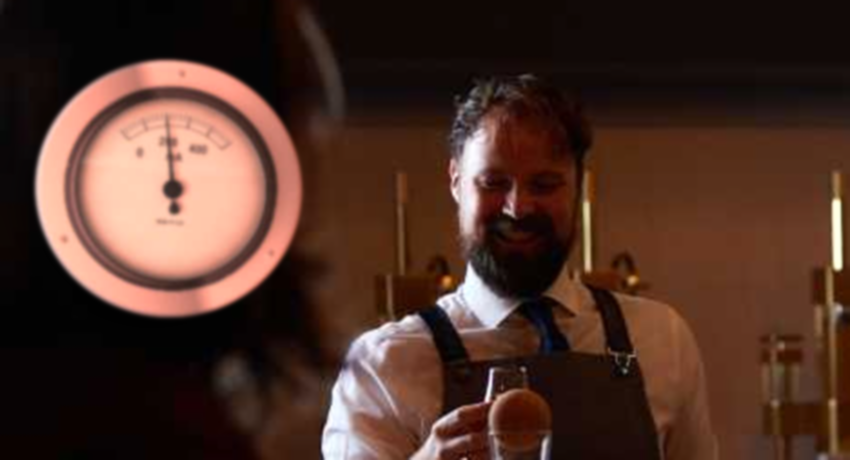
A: 200 mA
